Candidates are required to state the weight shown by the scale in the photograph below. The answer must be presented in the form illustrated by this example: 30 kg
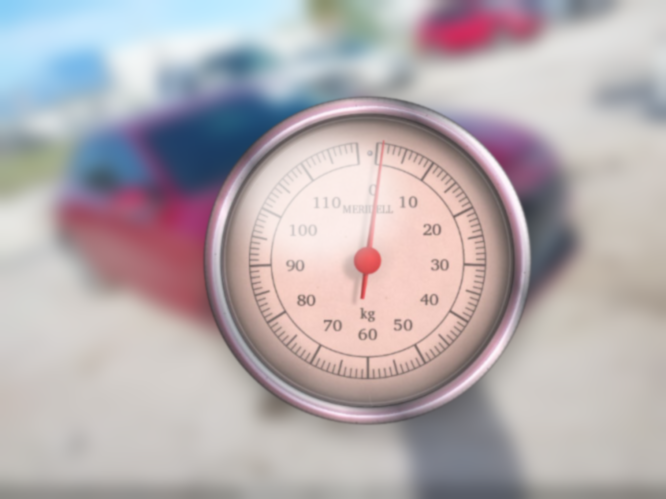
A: 1 kg
